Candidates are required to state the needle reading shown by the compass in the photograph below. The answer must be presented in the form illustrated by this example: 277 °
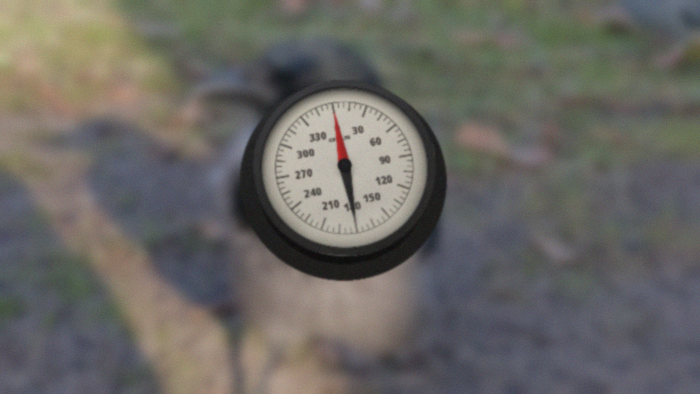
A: 0 °
